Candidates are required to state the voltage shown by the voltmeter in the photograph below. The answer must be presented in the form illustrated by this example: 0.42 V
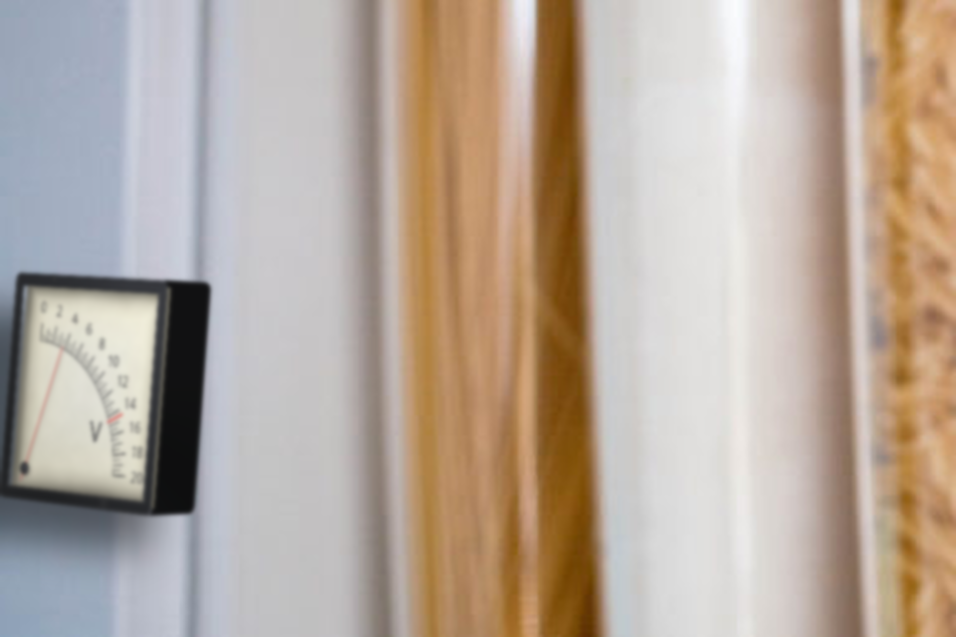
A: 4 V
